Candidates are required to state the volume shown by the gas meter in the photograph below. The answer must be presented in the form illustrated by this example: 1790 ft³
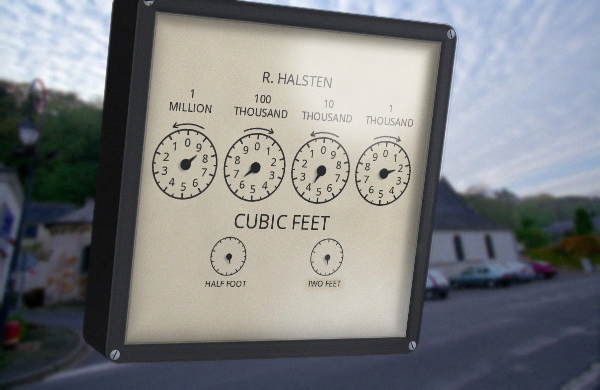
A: 864200 ft³
